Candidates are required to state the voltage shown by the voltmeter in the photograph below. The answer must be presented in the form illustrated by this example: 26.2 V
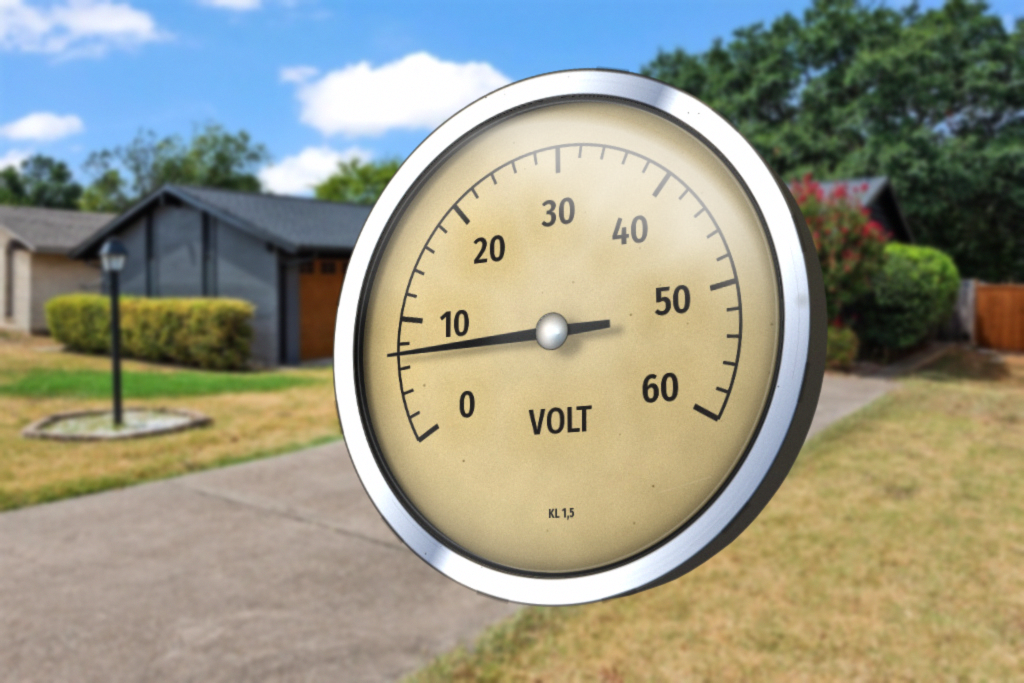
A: 7 V
